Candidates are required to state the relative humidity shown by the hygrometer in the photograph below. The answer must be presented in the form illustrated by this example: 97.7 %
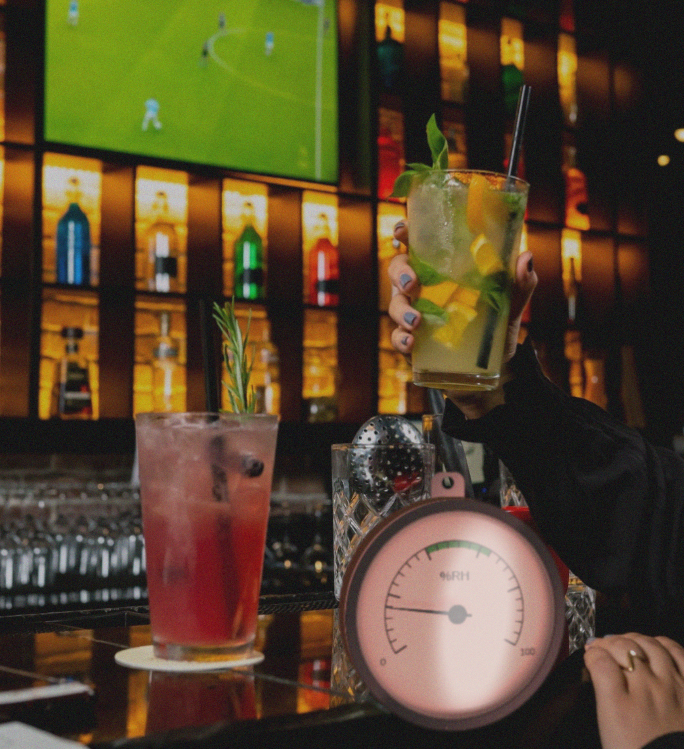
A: 16 %
